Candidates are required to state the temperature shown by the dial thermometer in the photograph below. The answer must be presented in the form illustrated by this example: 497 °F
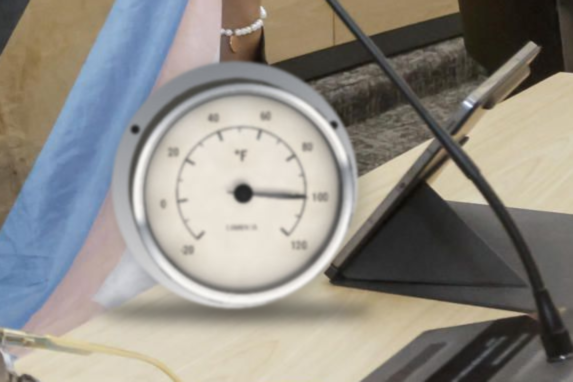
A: 100 °F
